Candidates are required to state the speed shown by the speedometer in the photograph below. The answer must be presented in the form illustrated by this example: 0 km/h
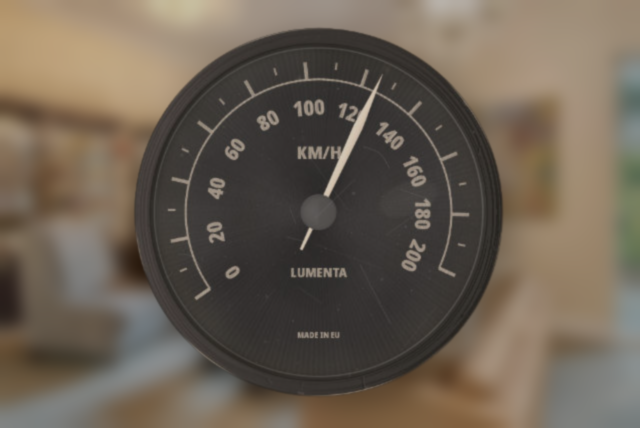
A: 125 km/h
